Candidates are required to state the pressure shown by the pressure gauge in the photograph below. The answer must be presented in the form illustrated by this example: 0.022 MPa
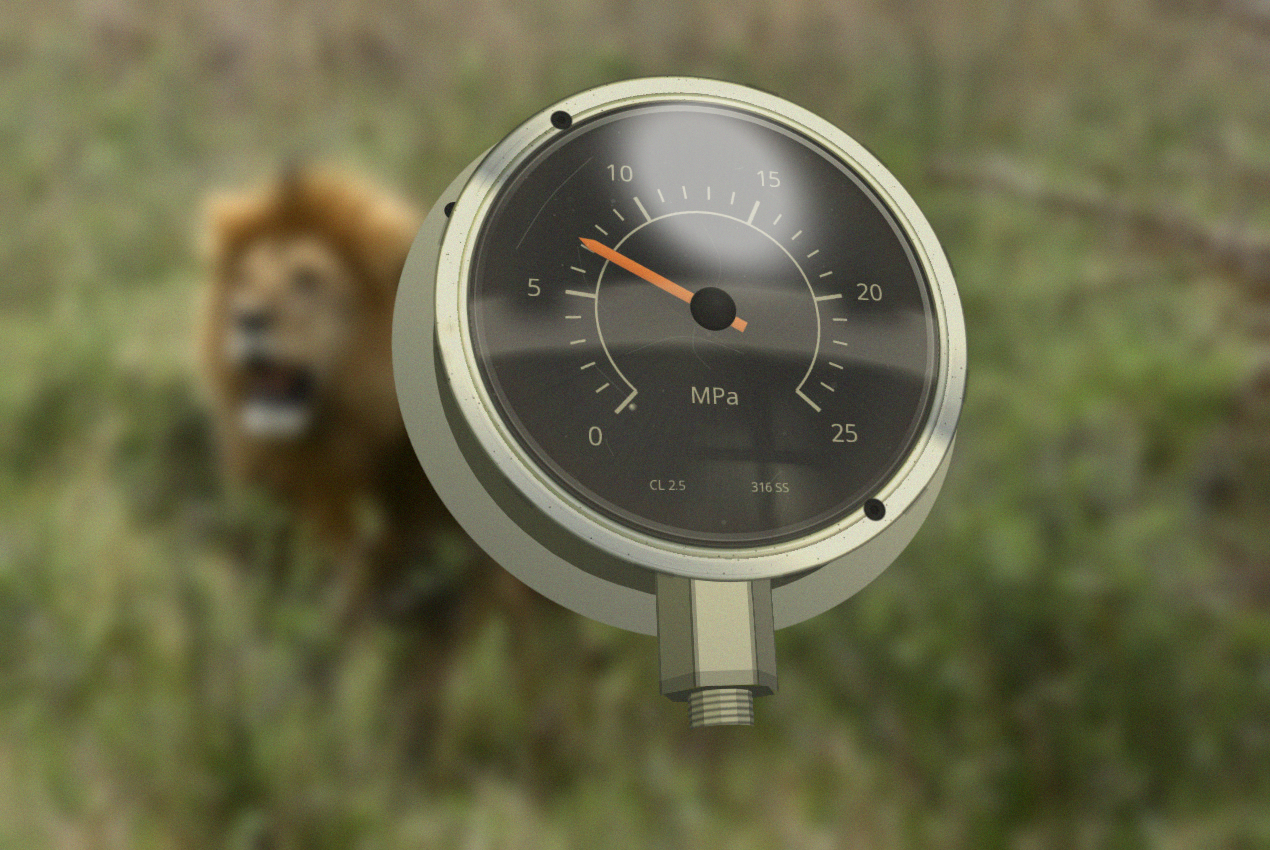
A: 7 MPa
